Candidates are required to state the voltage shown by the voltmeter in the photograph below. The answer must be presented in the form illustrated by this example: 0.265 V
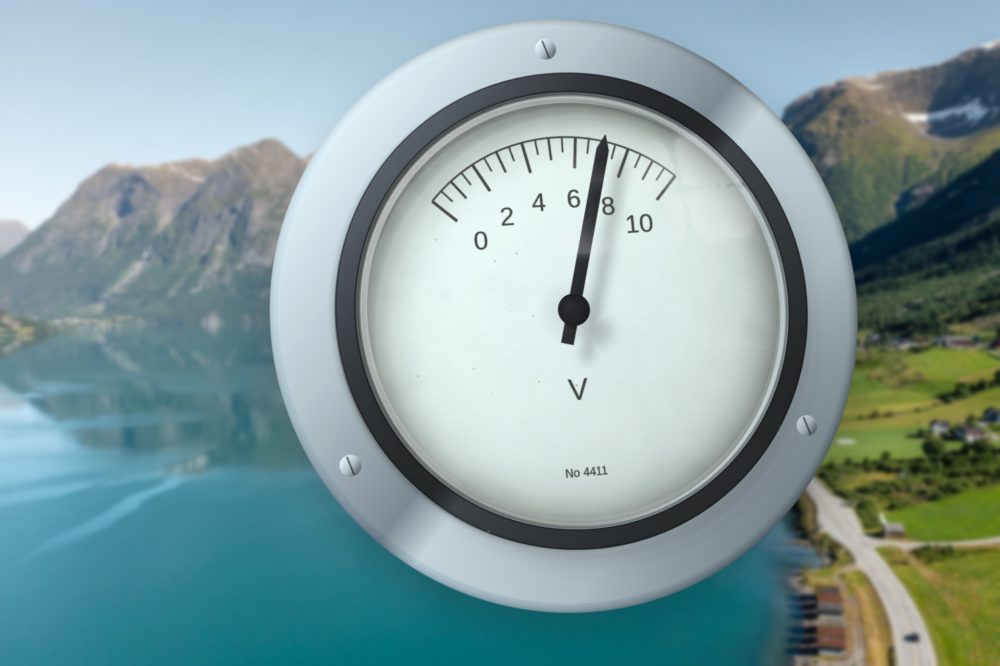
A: 7 V
